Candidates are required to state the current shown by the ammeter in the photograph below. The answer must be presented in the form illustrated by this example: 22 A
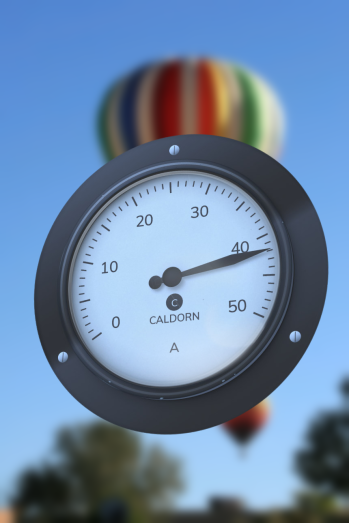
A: 42 A
